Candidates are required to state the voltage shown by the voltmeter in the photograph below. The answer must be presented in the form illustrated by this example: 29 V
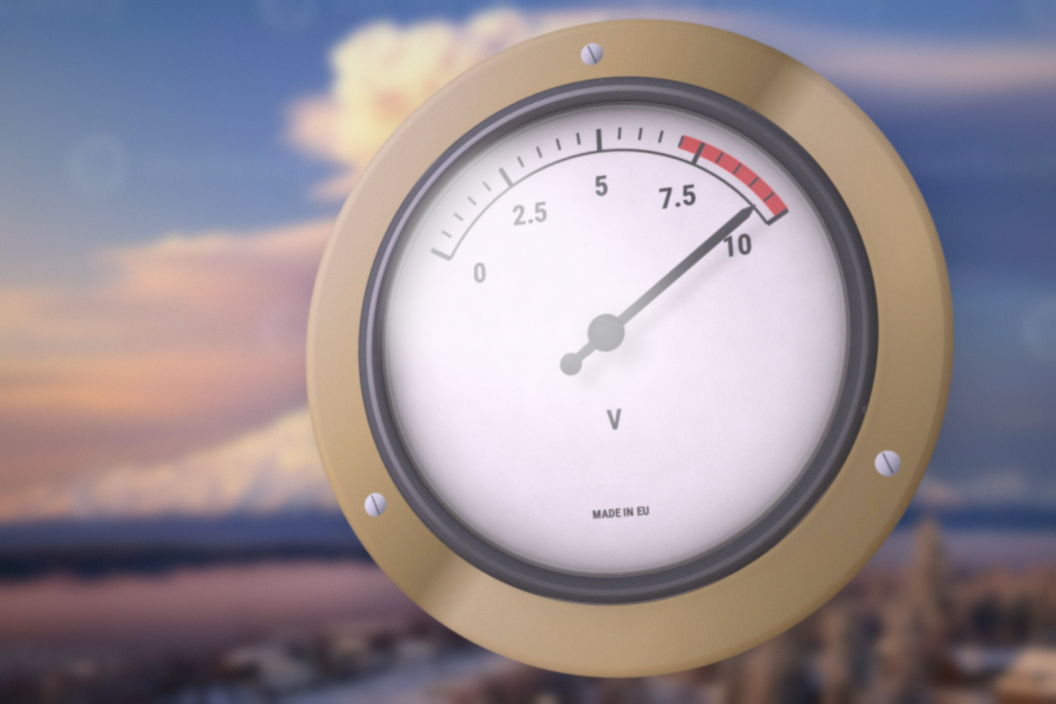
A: 9.5 V
